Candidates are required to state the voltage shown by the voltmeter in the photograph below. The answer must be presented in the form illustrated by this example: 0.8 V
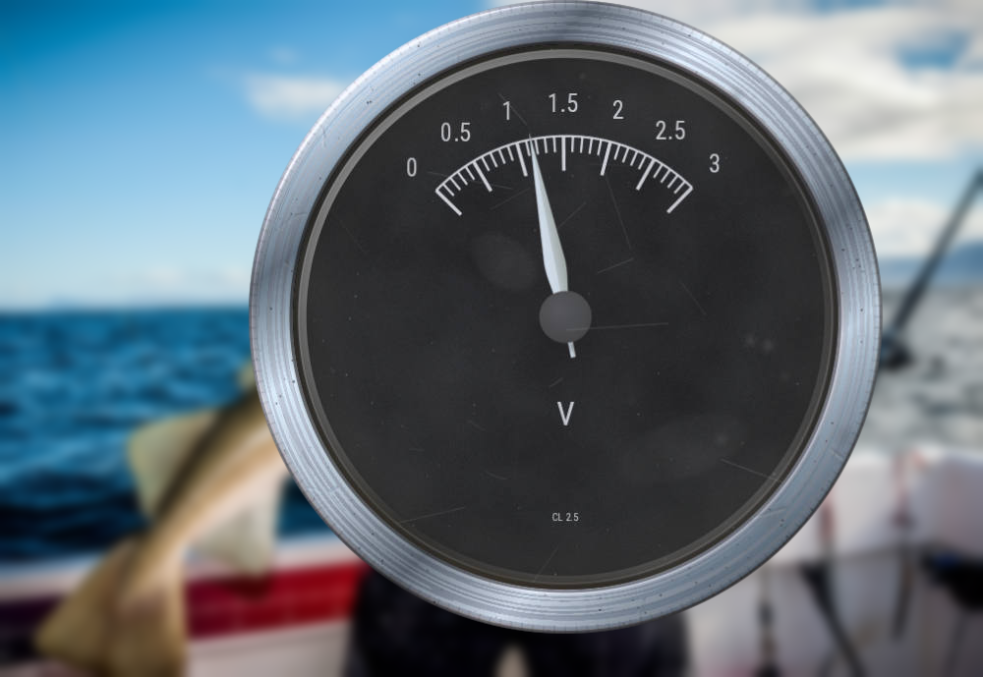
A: 1.15 V
